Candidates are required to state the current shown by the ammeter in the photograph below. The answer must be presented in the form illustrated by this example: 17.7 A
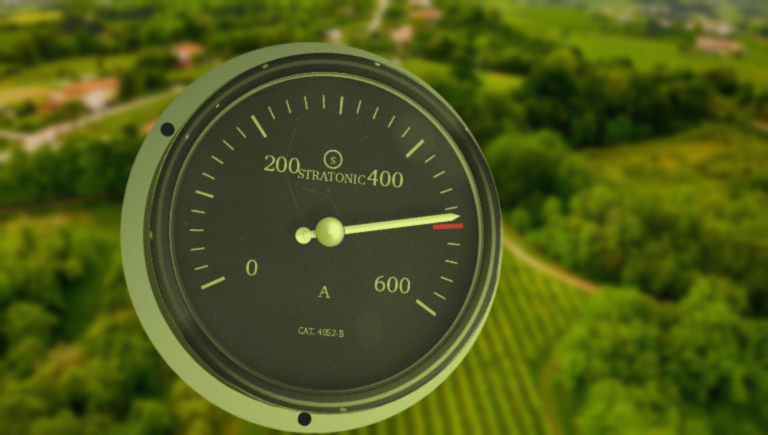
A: 490 A
